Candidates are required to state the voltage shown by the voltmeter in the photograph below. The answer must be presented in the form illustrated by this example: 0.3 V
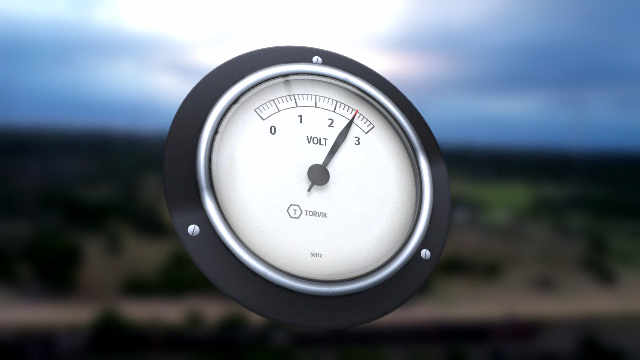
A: 2.5 V
